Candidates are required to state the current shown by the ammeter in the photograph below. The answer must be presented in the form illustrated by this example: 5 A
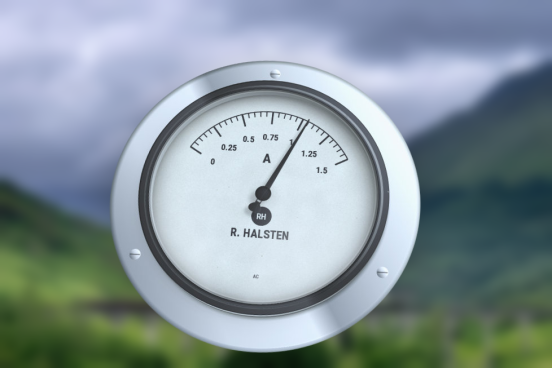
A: 1.05 A
